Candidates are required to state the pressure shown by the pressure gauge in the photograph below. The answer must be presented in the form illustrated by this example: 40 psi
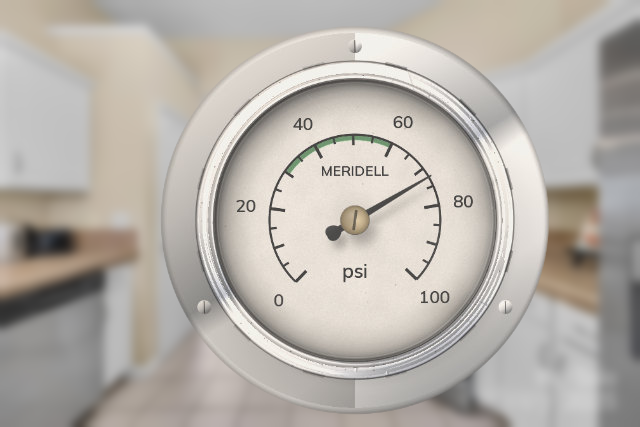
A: 72.5 psi
